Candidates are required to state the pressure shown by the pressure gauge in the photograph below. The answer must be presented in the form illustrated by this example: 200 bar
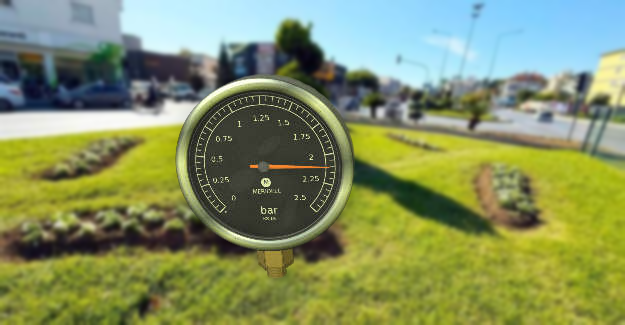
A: 2.1 bar
